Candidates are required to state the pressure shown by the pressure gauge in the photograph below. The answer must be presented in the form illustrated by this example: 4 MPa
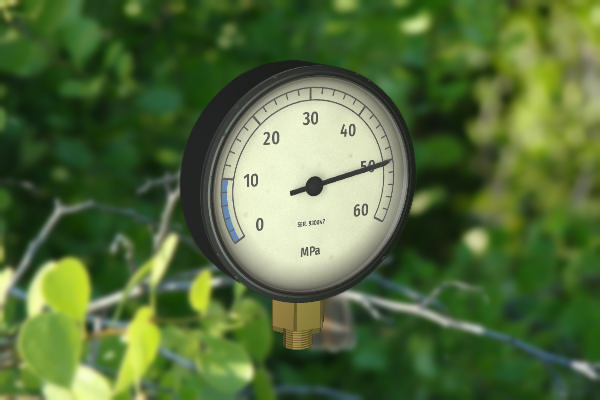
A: 50 MPa
